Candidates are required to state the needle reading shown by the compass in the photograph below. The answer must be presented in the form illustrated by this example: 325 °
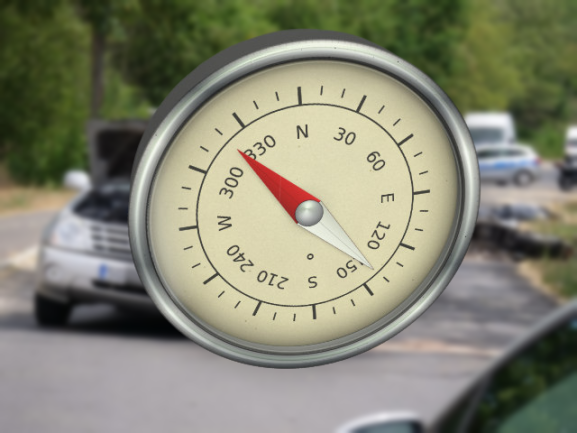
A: 320 °
